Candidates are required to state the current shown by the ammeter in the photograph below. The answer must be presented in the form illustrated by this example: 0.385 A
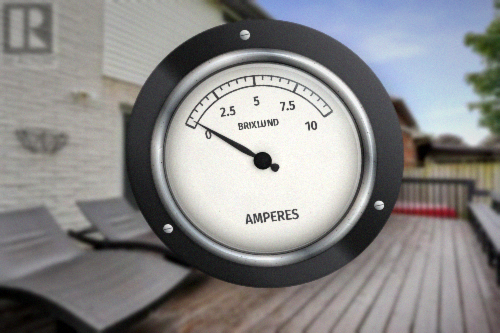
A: 0.5 A
